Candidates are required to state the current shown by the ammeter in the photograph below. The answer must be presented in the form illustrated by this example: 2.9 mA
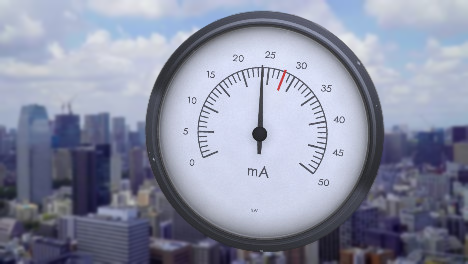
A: 24 mA
